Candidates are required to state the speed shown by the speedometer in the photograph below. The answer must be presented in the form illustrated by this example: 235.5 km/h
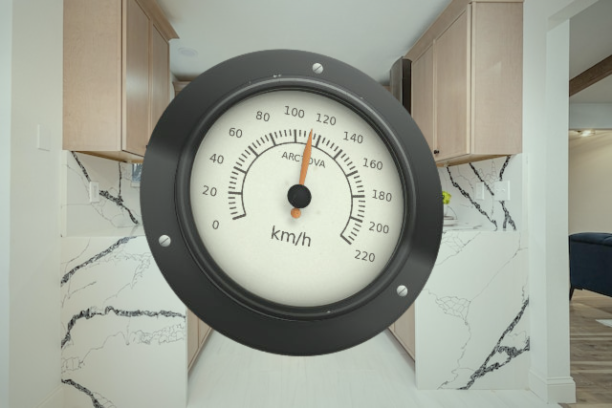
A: 112 km/h
